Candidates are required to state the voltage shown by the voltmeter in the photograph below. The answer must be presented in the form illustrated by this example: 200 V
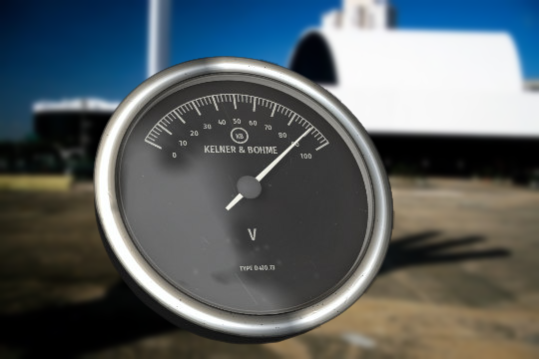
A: 90 V
